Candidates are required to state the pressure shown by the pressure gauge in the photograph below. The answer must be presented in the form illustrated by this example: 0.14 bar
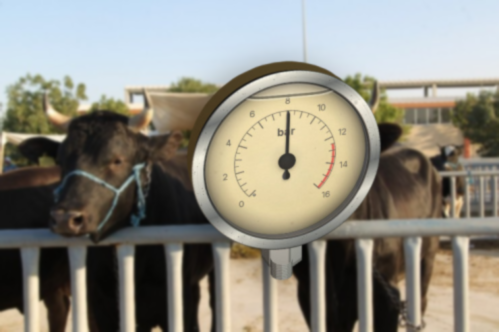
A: 8 bar
